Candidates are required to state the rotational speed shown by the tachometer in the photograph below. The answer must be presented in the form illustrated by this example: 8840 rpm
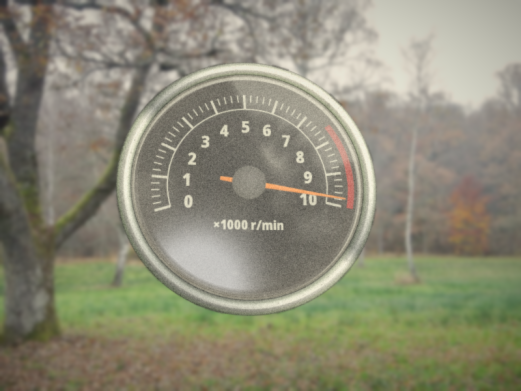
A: 9800 rpm
